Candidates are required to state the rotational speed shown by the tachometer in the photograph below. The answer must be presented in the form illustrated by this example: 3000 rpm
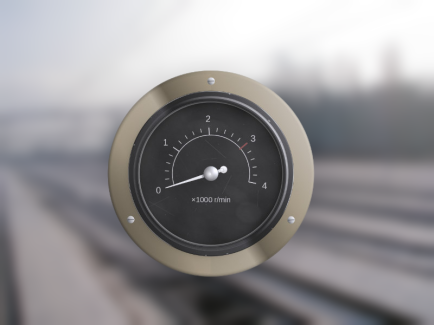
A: 0 rpm
